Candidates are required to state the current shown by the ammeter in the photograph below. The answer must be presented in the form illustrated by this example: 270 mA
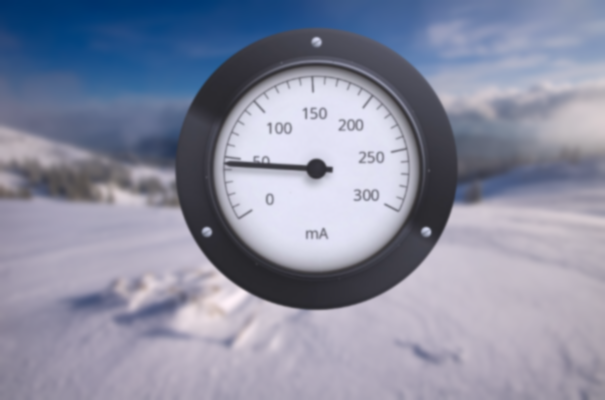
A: 45 mA
